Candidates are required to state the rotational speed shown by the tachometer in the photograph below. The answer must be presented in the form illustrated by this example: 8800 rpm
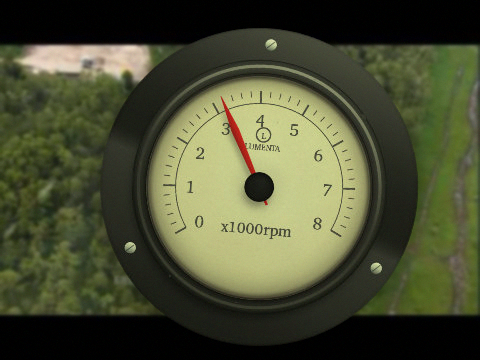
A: 3200 rpm
